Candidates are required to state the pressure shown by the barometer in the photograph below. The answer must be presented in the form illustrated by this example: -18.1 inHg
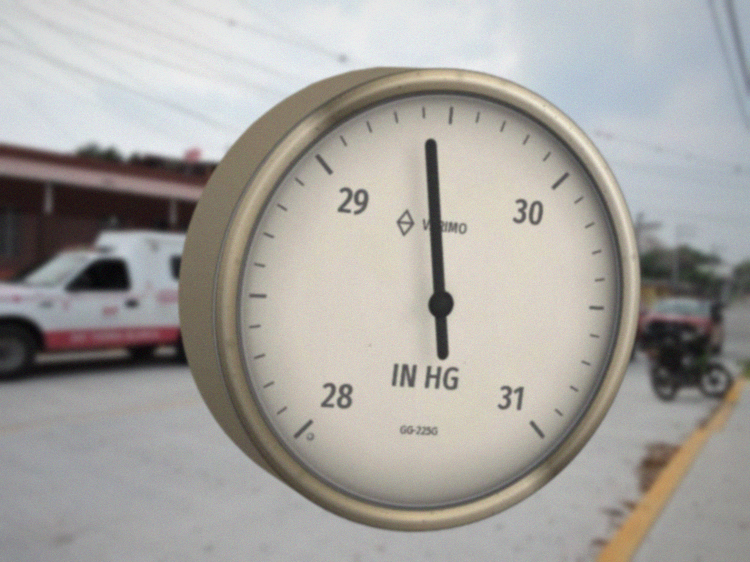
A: 29.4 inHg
